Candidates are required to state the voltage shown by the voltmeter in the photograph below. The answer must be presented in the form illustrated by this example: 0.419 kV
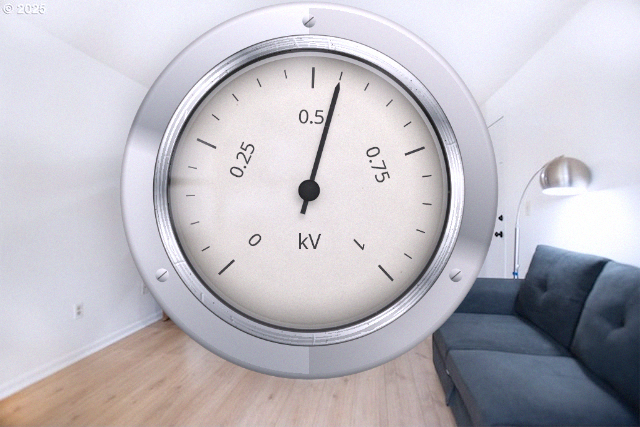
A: 0.55 kV
